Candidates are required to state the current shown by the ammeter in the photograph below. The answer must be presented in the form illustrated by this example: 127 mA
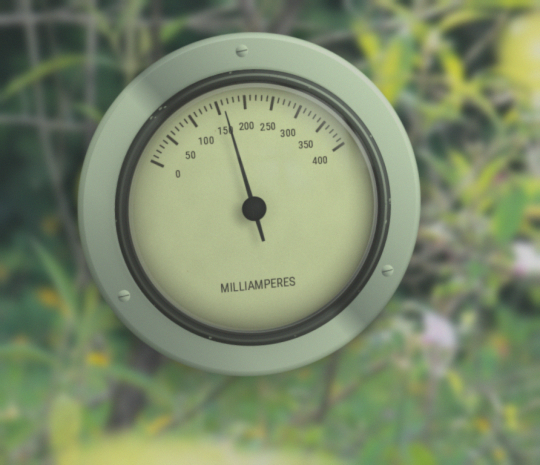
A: 160 mA
